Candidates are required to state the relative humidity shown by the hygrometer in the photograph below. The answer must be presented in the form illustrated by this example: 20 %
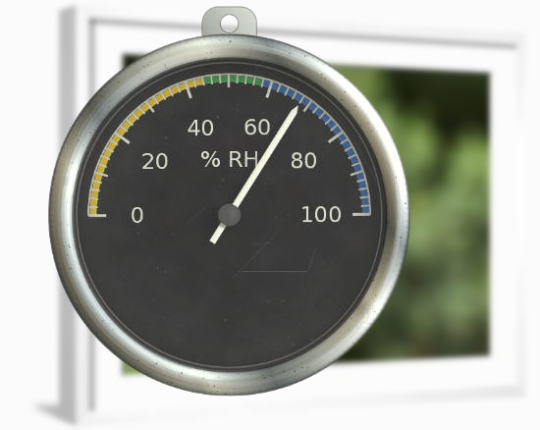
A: 68 %
